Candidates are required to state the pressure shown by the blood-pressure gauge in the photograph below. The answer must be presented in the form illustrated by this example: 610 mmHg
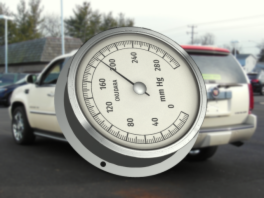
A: 190 mmHg
